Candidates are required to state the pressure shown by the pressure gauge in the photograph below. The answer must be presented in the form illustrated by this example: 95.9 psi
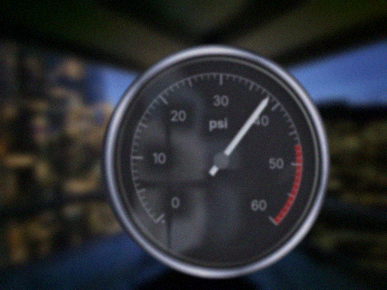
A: 38 psi
